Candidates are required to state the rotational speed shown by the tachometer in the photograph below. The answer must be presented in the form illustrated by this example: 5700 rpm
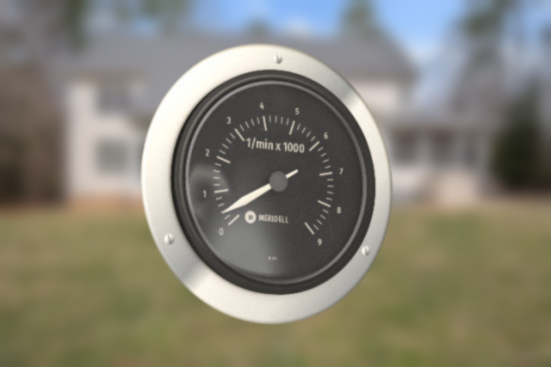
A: 400 rpm
